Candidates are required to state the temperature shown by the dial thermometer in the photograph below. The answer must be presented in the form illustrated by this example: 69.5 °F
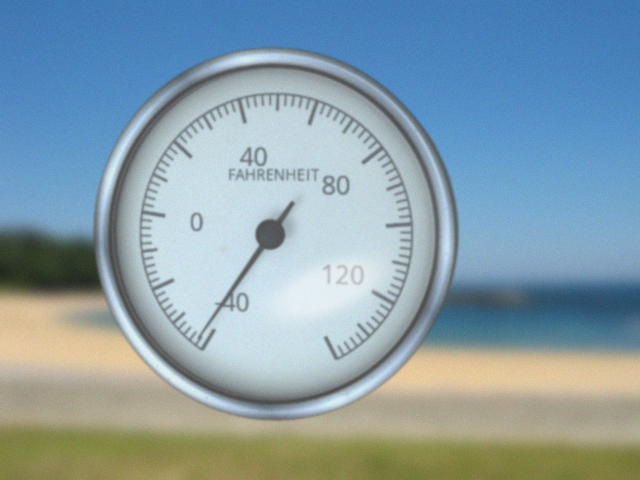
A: -38 °F
